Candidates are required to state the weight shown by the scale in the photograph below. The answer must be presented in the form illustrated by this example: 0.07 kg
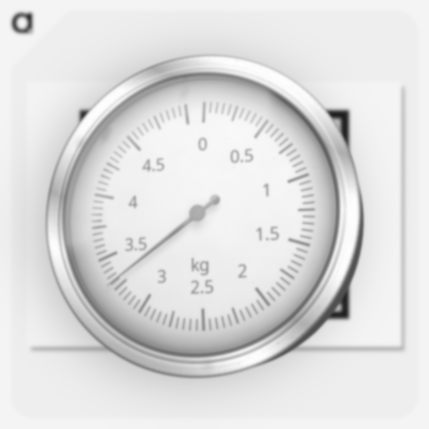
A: 3.3 kg
